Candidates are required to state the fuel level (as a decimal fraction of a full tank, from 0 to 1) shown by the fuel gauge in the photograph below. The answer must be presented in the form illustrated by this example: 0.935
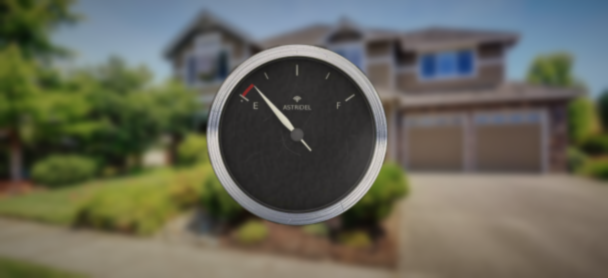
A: 0.125
